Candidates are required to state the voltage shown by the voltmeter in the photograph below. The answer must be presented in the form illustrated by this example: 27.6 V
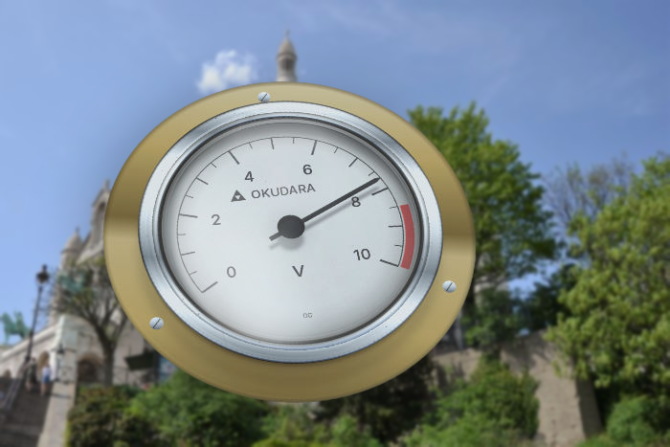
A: 7.75 V
